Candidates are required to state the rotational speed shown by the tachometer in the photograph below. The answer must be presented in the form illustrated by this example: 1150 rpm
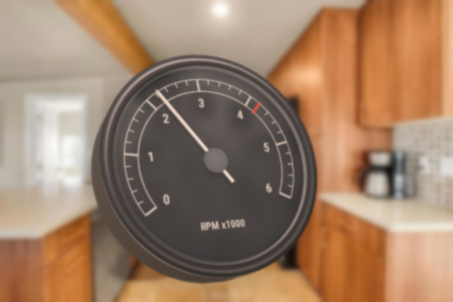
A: 2200 rpm
